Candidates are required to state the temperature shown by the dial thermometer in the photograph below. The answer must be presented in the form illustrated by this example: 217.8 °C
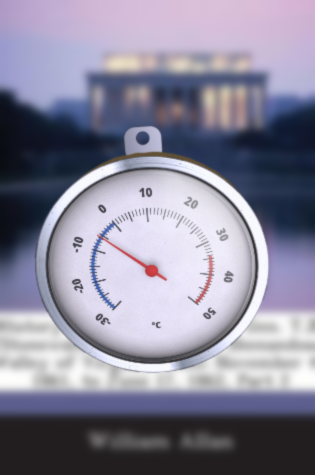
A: -5 °C
